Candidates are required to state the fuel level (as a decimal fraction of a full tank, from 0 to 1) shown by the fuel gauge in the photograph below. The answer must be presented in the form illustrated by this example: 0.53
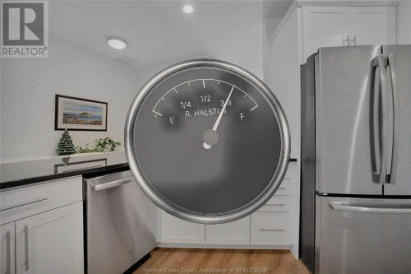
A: 0.75
